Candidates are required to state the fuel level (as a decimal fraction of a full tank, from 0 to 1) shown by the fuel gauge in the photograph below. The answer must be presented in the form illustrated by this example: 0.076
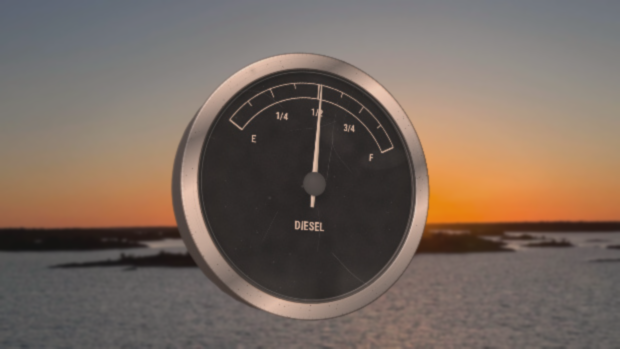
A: 0.5
